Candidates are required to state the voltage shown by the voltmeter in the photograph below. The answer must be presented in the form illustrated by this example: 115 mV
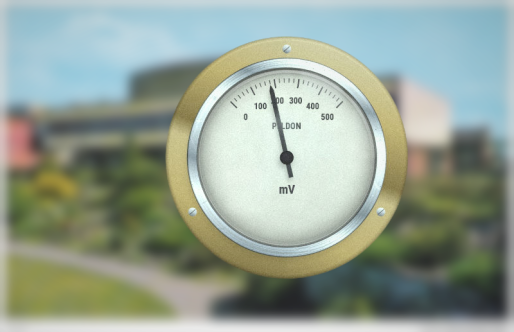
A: 180 mV
